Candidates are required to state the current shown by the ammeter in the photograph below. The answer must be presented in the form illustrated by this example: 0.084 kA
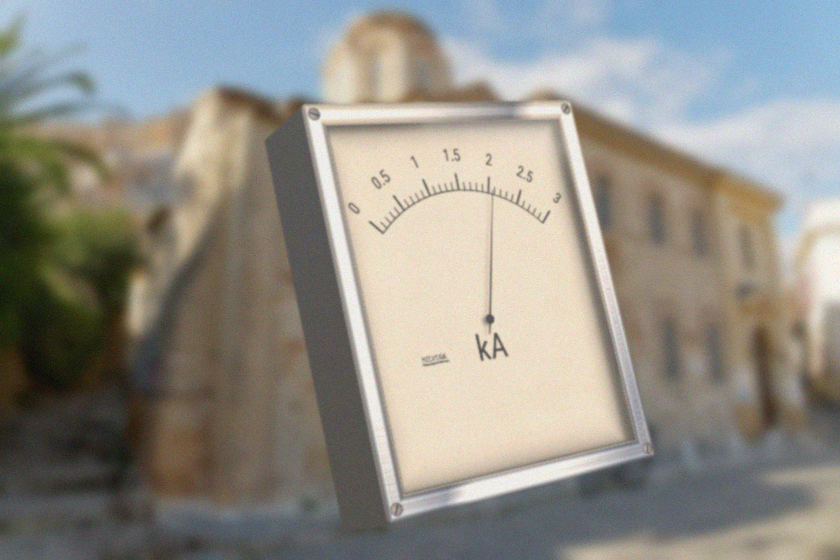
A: 2 kA
